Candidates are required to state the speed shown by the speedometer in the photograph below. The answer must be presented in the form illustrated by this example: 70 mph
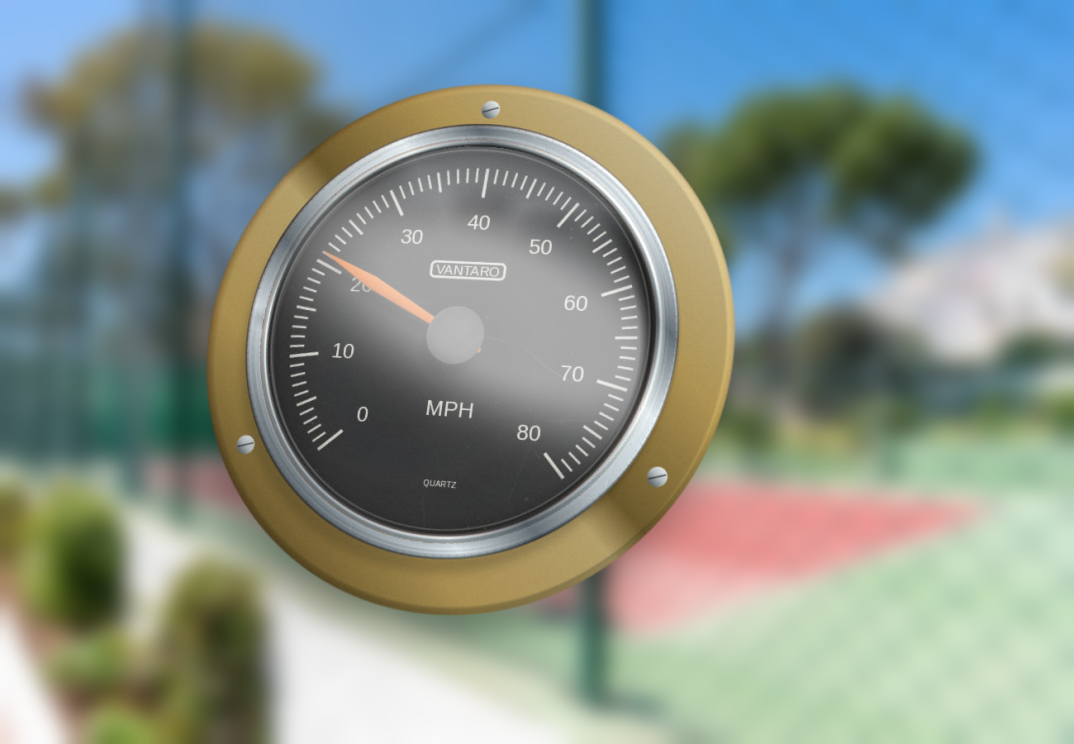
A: 21 mph
